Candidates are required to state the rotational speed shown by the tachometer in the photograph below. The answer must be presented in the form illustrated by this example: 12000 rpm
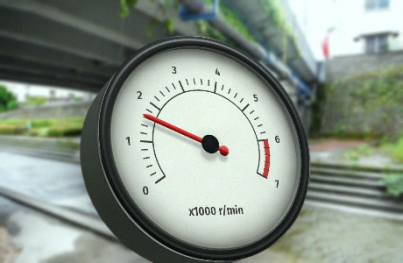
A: 1600 rpm
